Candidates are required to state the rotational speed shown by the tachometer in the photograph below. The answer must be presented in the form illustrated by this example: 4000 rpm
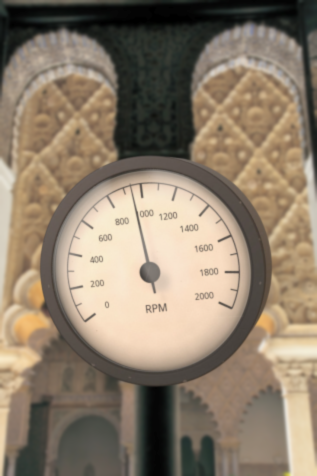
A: 950 rpm
